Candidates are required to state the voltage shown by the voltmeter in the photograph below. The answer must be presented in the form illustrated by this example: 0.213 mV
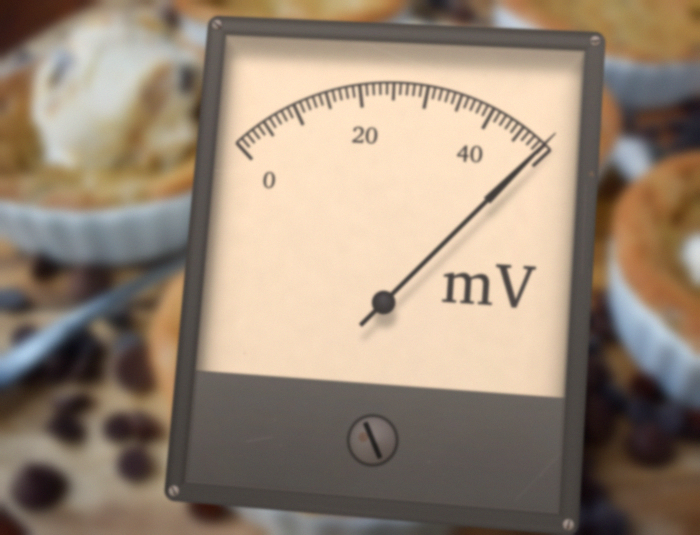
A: 49 mV
